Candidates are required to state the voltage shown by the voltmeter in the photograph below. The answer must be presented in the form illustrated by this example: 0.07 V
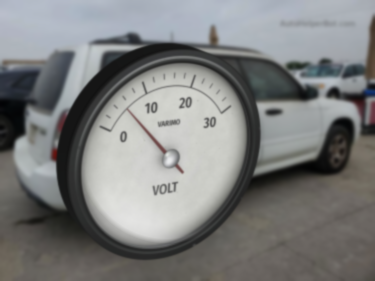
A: 5 V
